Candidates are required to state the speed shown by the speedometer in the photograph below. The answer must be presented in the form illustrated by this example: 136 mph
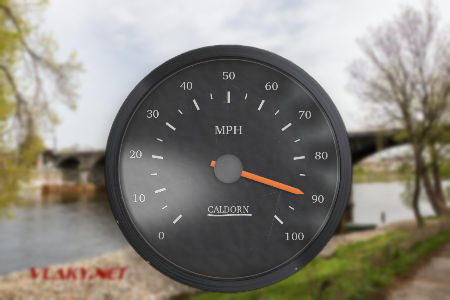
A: 90 mph
